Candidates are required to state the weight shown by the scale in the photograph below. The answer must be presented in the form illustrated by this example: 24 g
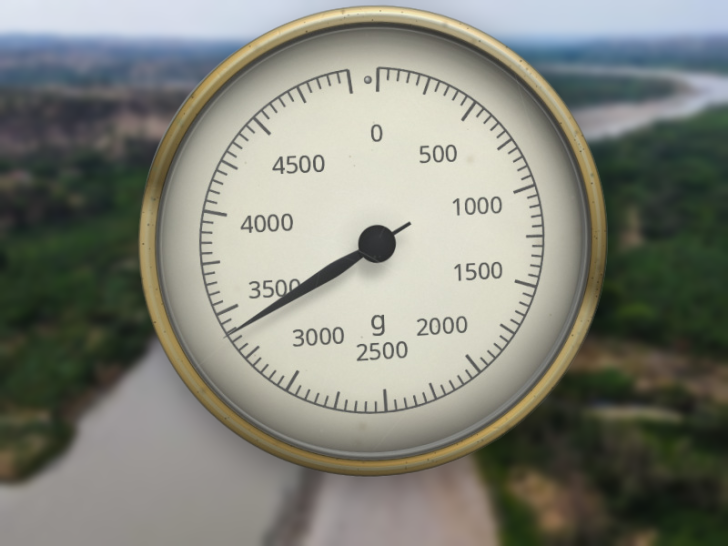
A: 3400 g
